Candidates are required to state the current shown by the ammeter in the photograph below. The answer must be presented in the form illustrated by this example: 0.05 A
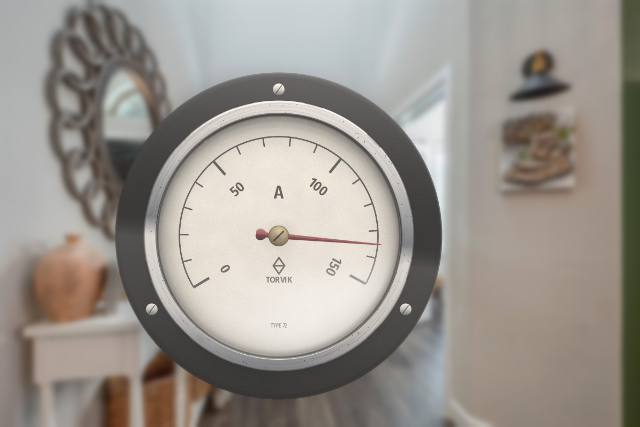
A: 135 A
